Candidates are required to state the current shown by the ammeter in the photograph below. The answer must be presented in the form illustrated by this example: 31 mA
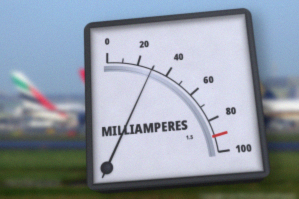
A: 30 mA
